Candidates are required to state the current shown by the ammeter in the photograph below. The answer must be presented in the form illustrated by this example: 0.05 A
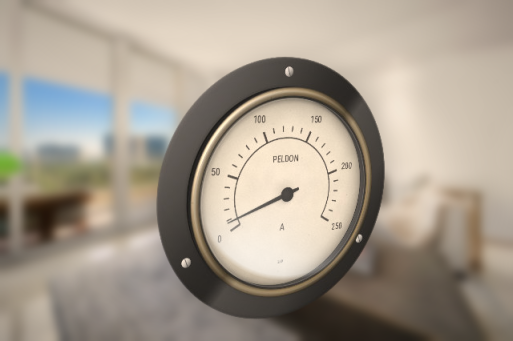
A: 10 A
